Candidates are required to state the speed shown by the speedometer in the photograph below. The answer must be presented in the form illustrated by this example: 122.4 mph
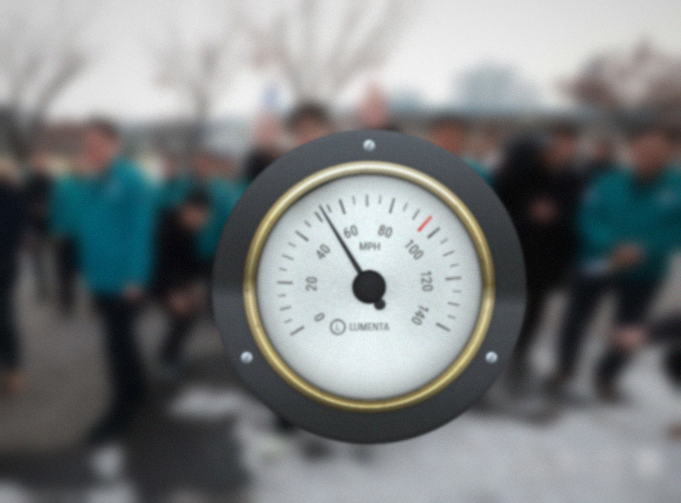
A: 52.5 mph
